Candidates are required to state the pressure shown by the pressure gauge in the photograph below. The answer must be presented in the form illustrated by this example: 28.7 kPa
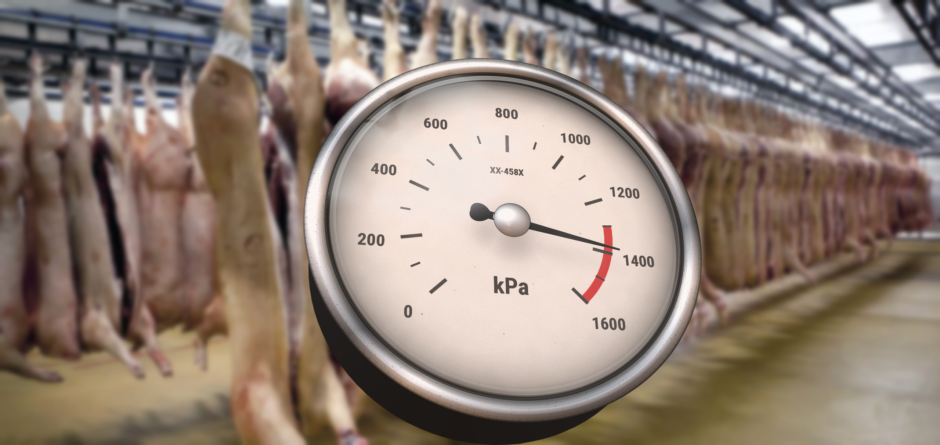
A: 1400 kPa
